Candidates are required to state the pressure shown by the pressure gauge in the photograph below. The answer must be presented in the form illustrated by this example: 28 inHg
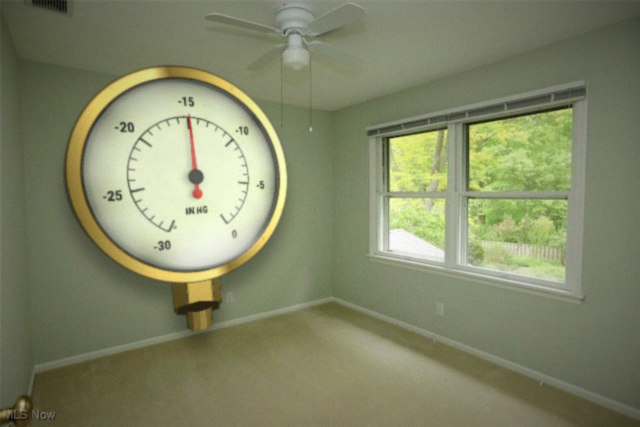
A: -15 inHg
